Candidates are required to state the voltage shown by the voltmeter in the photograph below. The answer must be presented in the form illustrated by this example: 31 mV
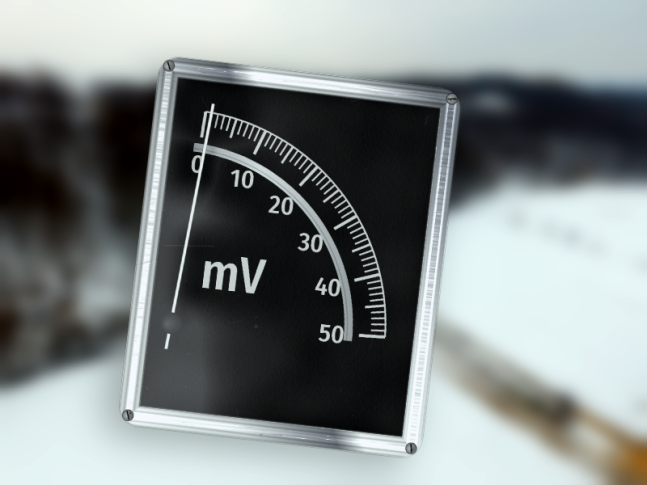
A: 1 mV
